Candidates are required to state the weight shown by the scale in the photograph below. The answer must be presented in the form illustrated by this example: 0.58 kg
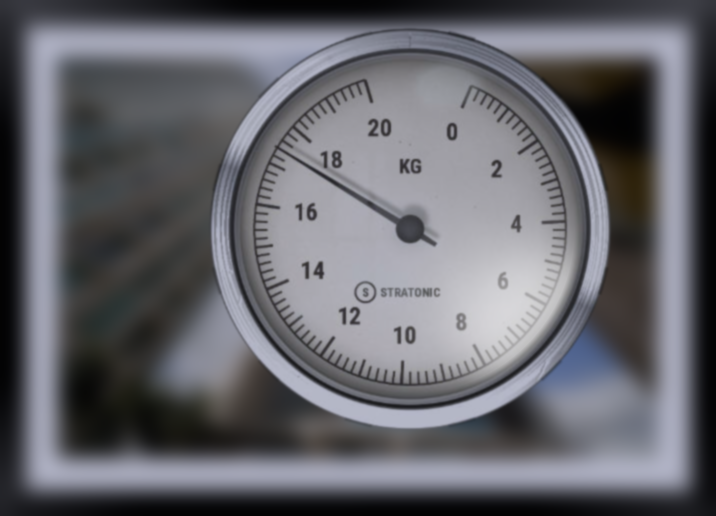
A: 17.4 kg
